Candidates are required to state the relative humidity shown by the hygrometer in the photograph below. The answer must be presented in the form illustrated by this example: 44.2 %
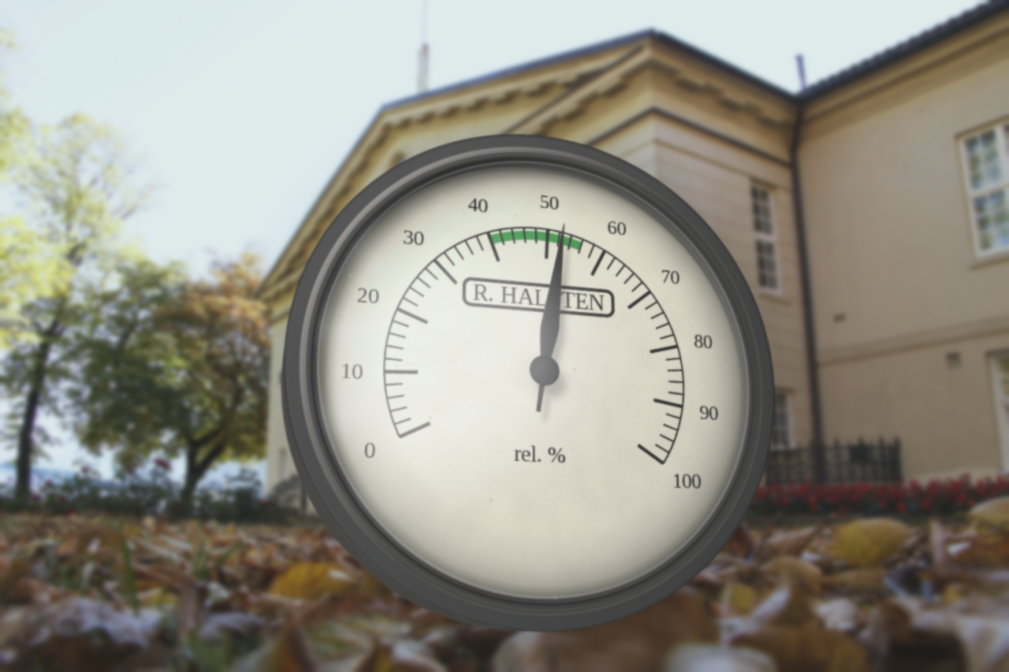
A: 52 %
